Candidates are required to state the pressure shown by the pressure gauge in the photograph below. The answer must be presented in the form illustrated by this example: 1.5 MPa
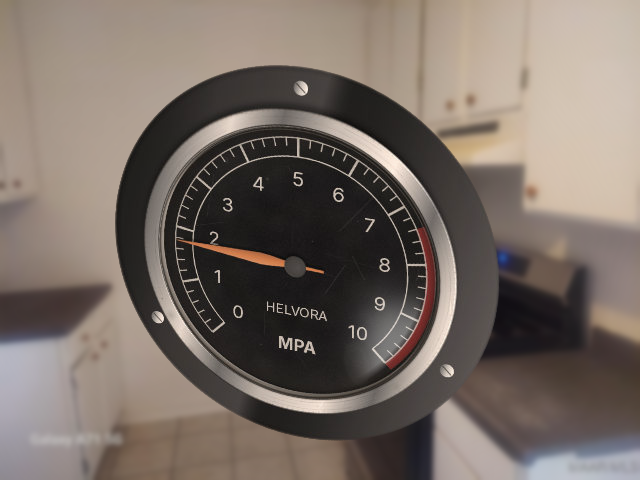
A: 1.8 MPa
